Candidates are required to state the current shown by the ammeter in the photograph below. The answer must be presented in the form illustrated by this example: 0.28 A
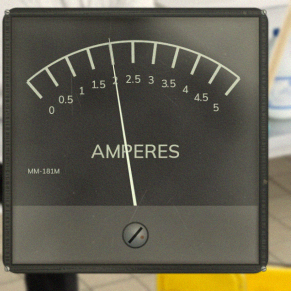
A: 2 A
